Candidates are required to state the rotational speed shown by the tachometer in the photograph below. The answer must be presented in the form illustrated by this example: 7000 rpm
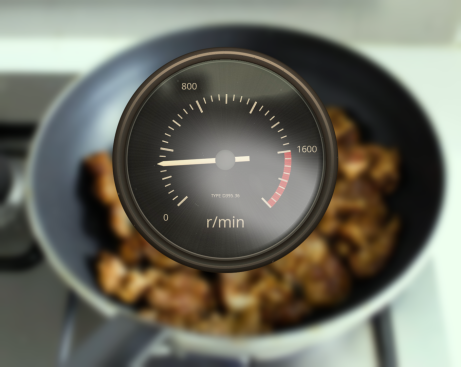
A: 300 rpm
